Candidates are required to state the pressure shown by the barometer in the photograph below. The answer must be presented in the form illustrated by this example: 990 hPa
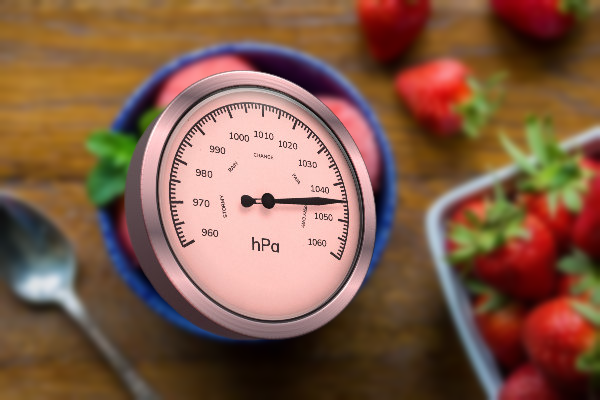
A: 1045 hPa
